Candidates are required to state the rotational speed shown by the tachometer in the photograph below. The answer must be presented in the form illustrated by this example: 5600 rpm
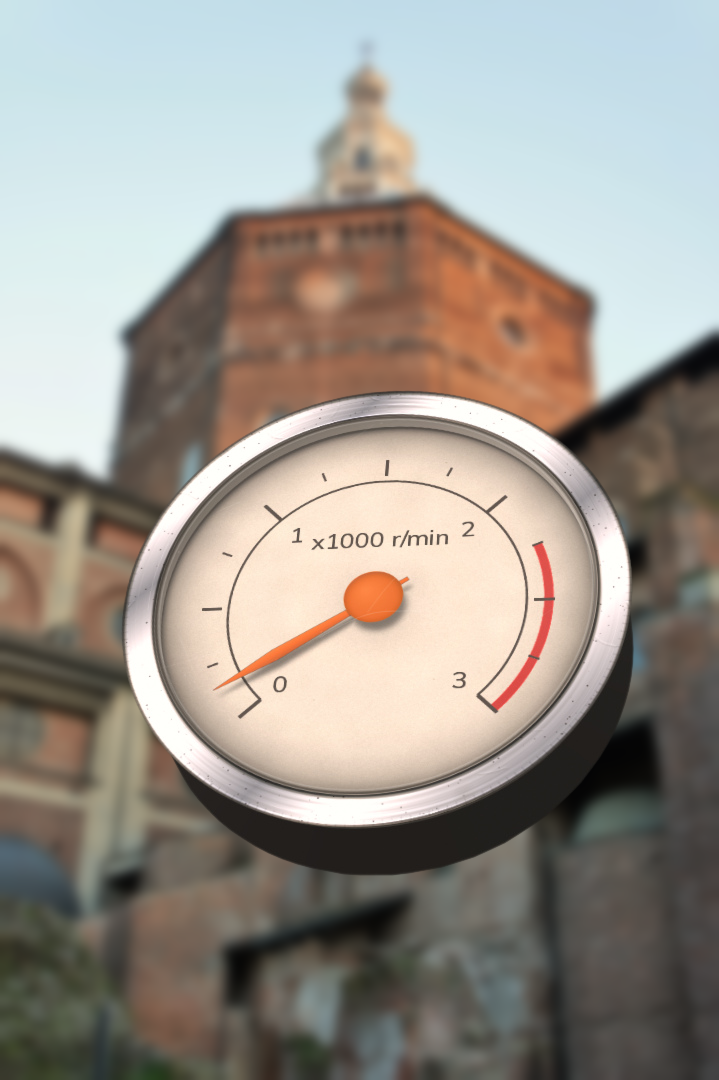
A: 125 rpm
